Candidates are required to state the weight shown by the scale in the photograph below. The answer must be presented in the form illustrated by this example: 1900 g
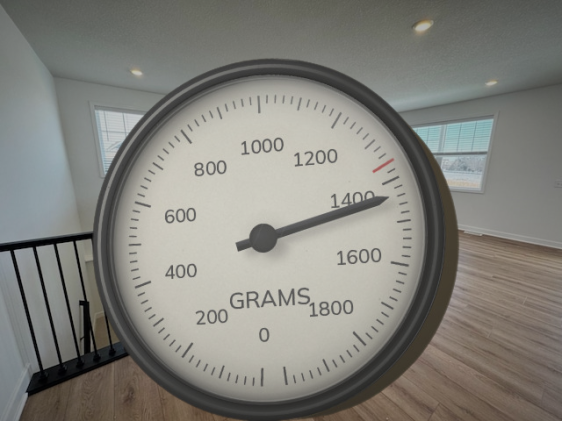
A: 1440 g
